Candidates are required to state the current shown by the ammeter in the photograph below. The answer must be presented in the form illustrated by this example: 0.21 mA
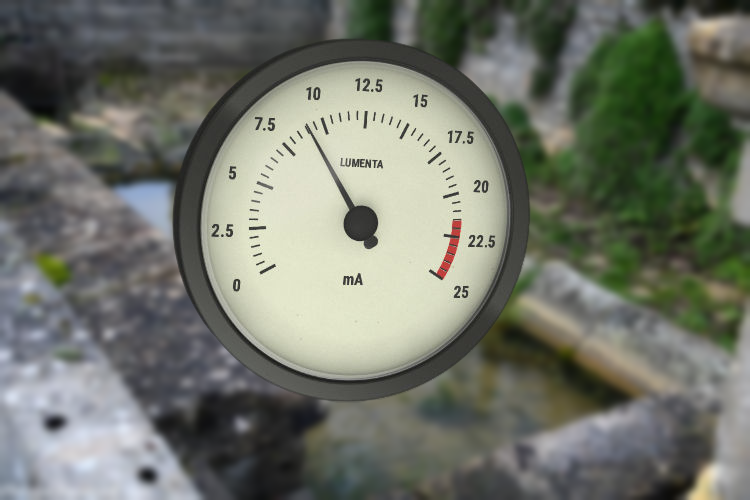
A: 9 mA
